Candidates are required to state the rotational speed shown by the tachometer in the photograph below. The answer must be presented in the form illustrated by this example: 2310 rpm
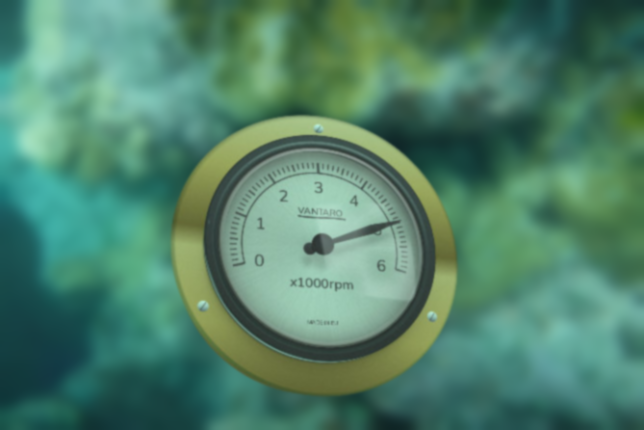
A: 5000 rpm
